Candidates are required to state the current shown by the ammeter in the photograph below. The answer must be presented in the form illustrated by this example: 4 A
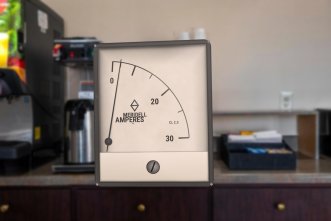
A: 5 A
